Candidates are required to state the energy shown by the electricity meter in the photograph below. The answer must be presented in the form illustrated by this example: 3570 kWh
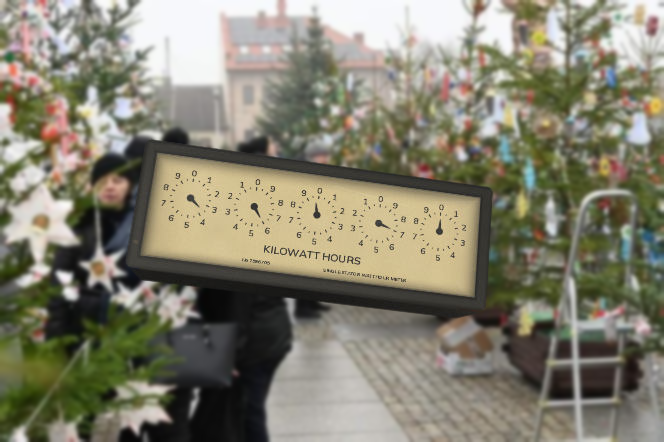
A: 35970 kWh
